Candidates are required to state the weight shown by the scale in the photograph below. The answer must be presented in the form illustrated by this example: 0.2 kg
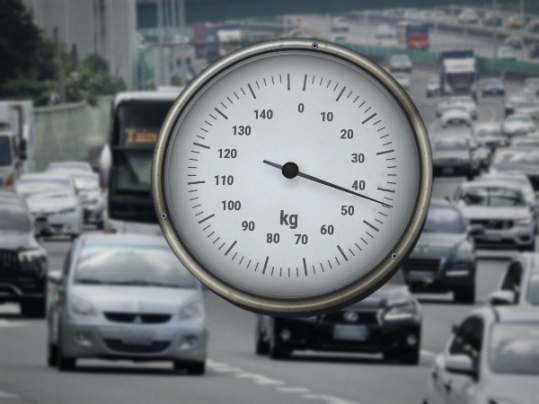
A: 44 kg
